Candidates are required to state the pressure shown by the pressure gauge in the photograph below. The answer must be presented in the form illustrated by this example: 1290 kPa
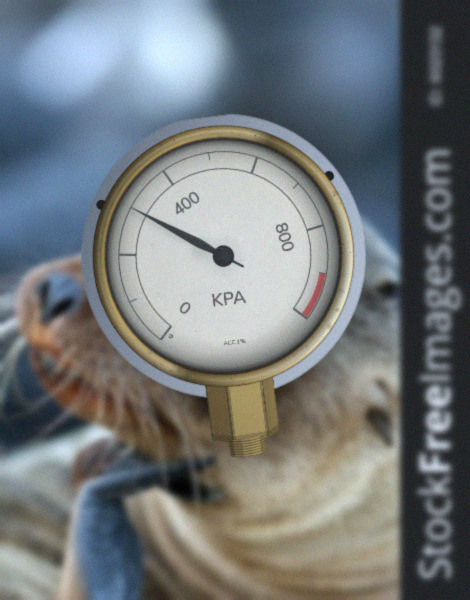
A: 300 kPa
